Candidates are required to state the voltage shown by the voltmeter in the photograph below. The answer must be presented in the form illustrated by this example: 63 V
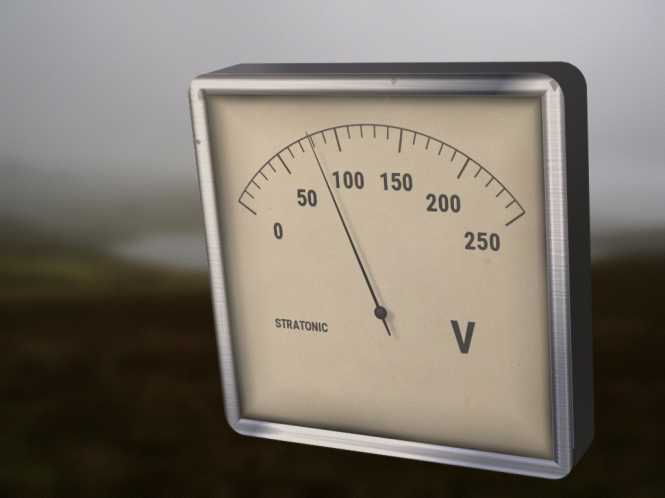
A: 80 V
